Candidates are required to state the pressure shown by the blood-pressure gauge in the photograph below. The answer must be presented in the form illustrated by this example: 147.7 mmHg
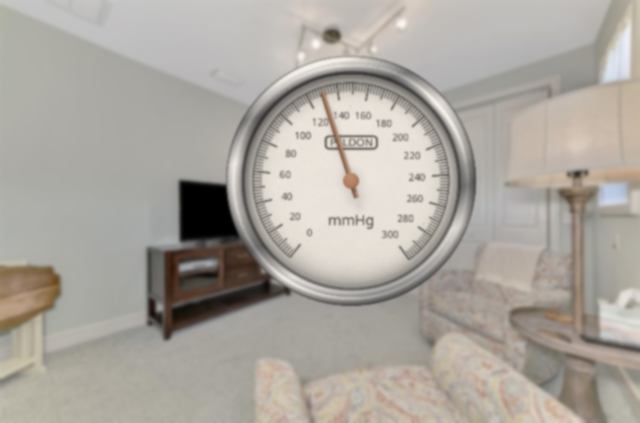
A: 130 mmHg
